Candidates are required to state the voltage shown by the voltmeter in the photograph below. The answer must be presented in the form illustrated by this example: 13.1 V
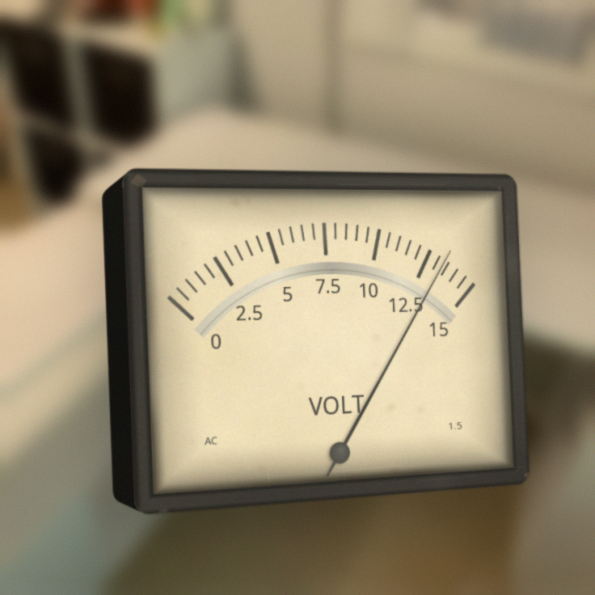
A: 13.25 V
